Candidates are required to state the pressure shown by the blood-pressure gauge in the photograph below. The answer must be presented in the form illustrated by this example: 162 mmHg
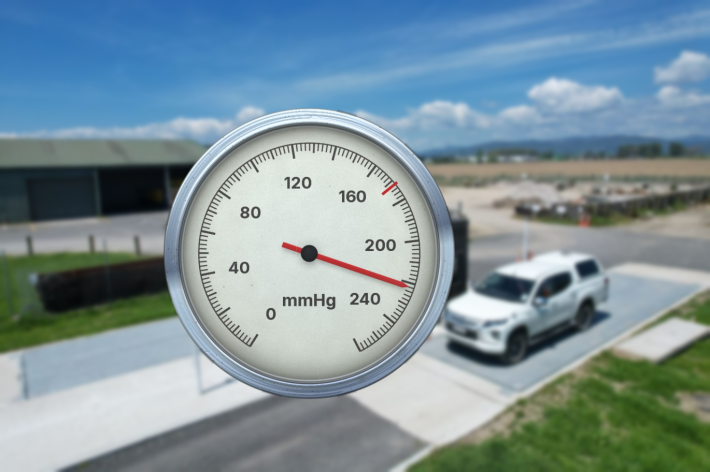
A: 222 mmHg
